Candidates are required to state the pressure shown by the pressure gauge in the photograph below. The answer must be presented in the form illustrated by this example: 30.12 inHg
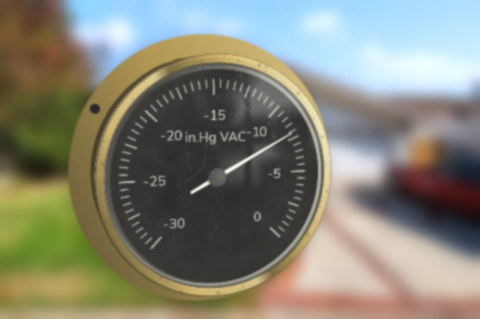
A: -8 inHg
